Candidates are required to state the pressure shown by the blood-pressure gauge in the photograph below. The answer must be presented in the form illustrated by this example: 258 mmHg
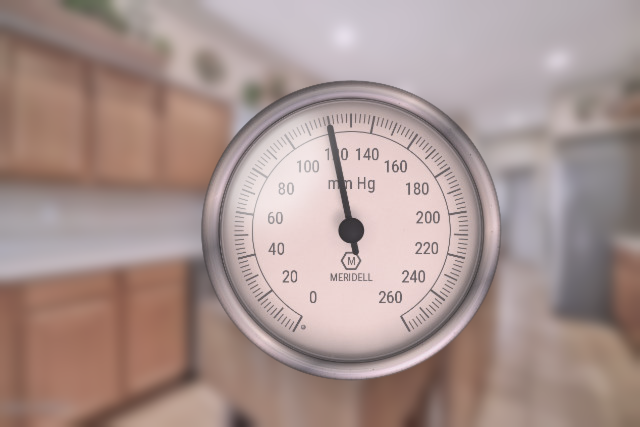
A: 120 mmHg
